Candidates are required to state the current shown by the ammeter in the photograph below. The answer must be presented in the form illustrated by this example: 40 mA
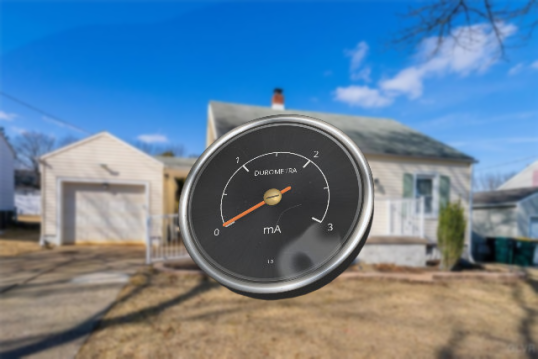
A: 0 mA
